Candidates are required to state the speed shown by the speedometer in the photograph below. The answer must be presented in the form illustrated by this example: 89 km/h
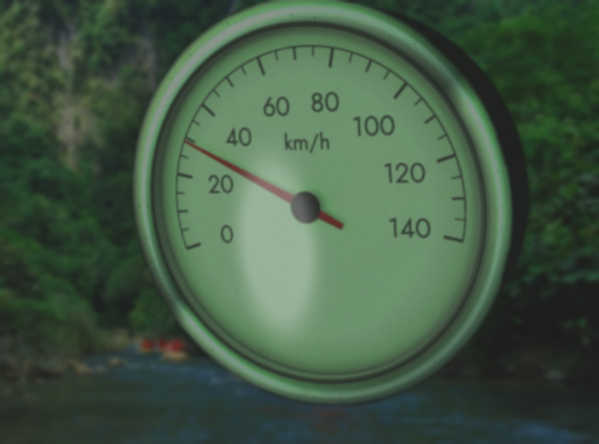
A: 30 km/h
